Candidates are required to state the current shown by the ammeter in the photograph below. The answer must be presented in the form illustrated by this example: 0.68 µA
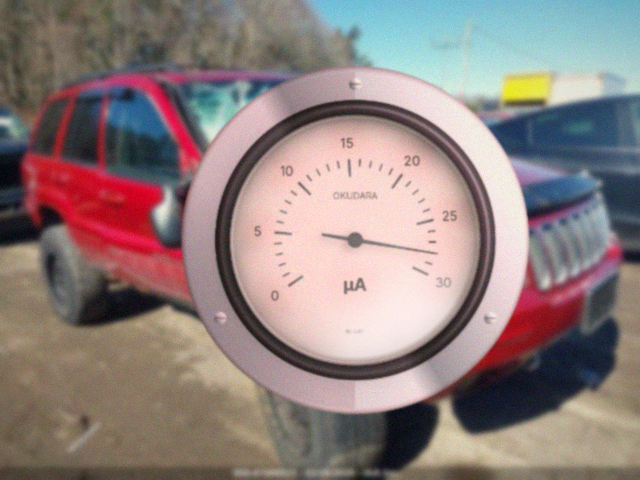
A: 28 µA
